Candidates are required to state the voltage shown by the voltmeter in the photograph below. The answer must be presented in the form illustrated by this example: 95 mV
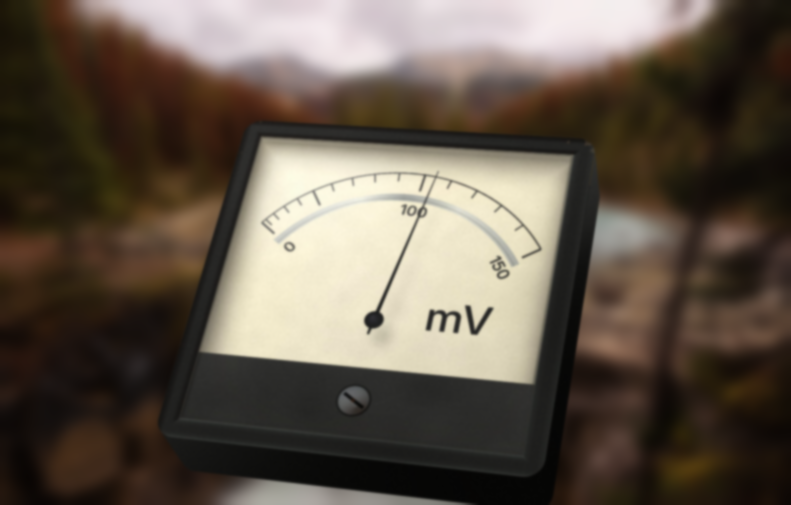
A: 105 mV
